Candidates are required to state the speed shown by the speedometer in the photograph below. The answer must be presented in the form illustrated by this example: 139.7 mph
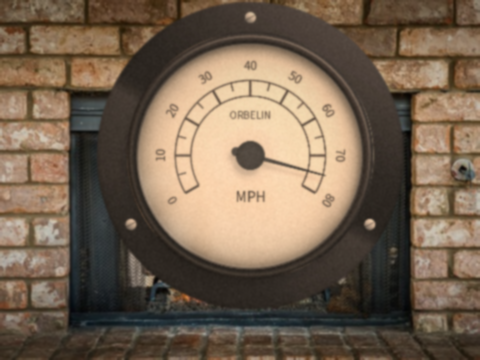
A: 75 mph
